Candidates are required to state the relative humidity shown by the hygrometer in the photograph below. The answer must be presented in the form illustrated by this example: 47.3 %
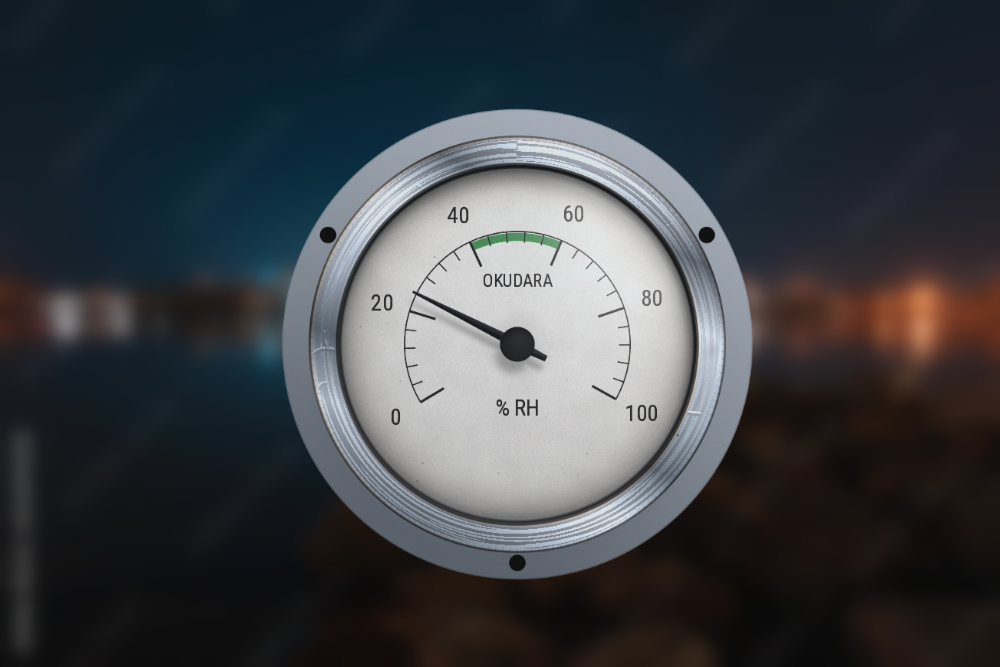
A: 24 %
